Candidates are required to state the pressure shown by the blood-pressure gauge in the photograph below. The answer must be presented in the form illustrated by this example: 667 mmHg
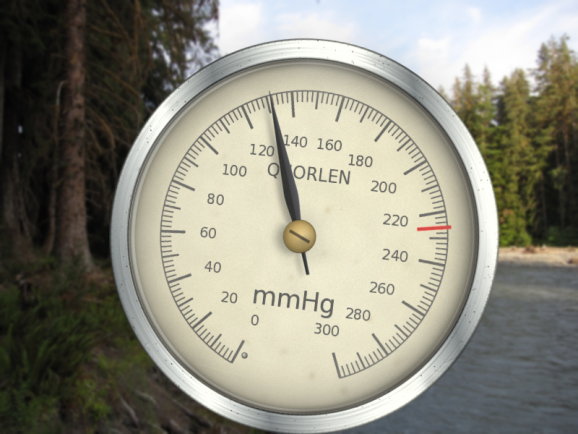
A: 132 mmHg
